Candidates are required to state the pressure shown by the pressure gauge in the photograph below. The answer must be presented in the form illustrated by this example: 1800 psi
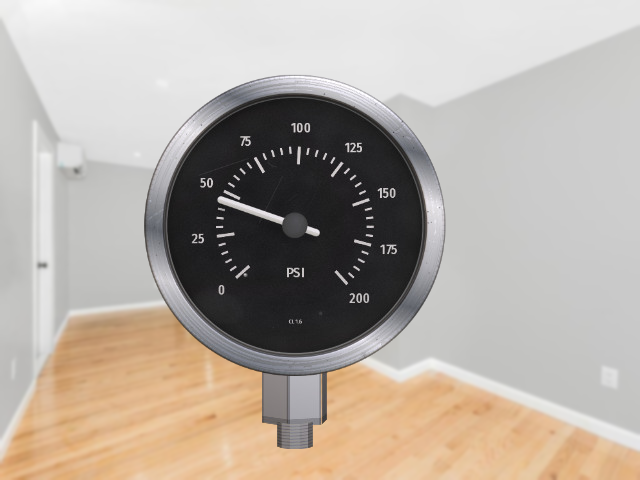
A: 45 psi
